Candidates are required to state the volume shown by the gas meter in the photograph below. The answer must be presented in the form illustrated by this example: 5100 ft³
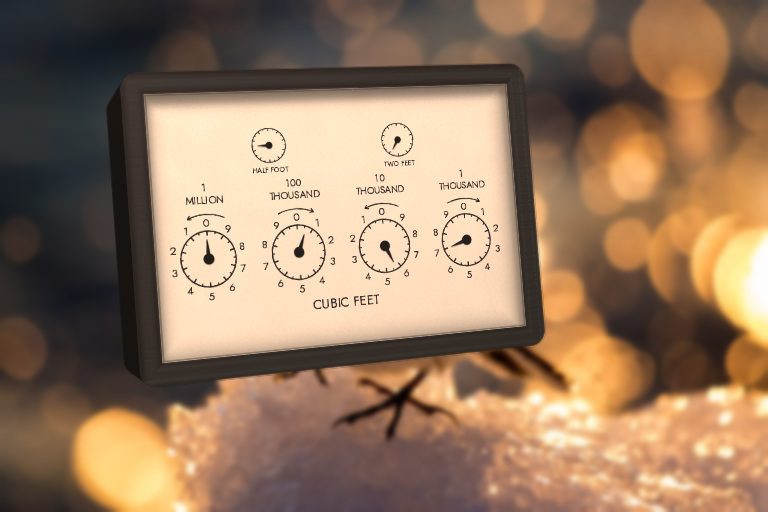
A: 5700 ft³
